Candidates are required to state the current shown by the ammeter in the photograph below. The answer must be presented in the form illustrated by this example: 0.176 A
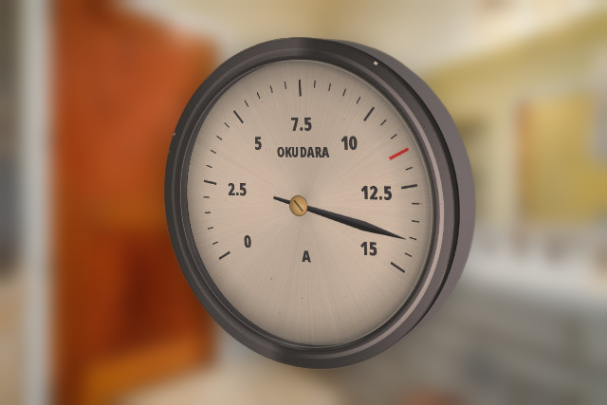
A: 14 A
